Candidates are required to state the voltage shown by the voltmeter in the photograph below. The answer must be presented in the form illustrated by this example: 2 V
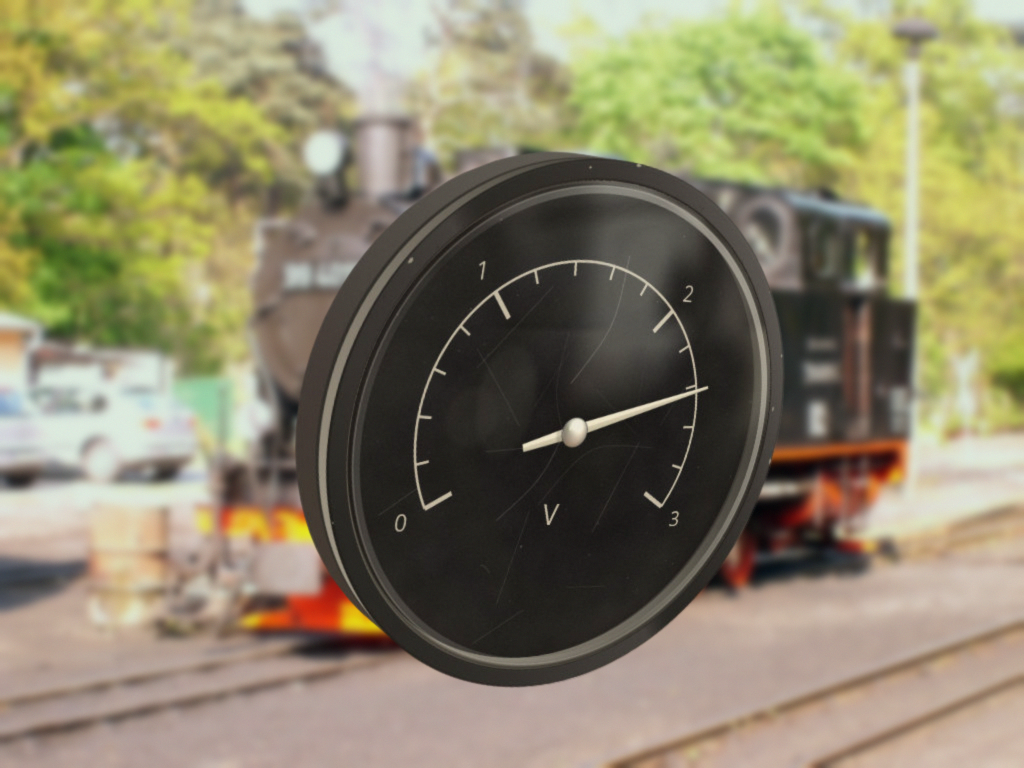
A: 2.4 V
